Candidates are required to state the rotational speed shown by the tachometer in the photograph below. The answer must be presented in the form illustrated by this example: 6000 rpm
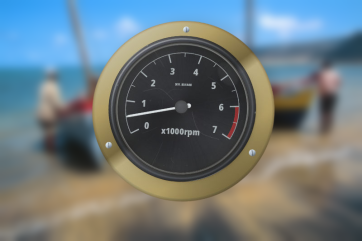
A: 500 rpm
